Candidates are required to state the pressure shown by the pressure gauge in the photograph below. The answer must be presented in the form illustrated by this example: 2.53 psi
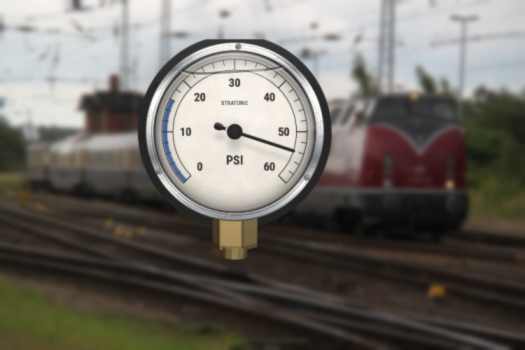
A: 54 psi
